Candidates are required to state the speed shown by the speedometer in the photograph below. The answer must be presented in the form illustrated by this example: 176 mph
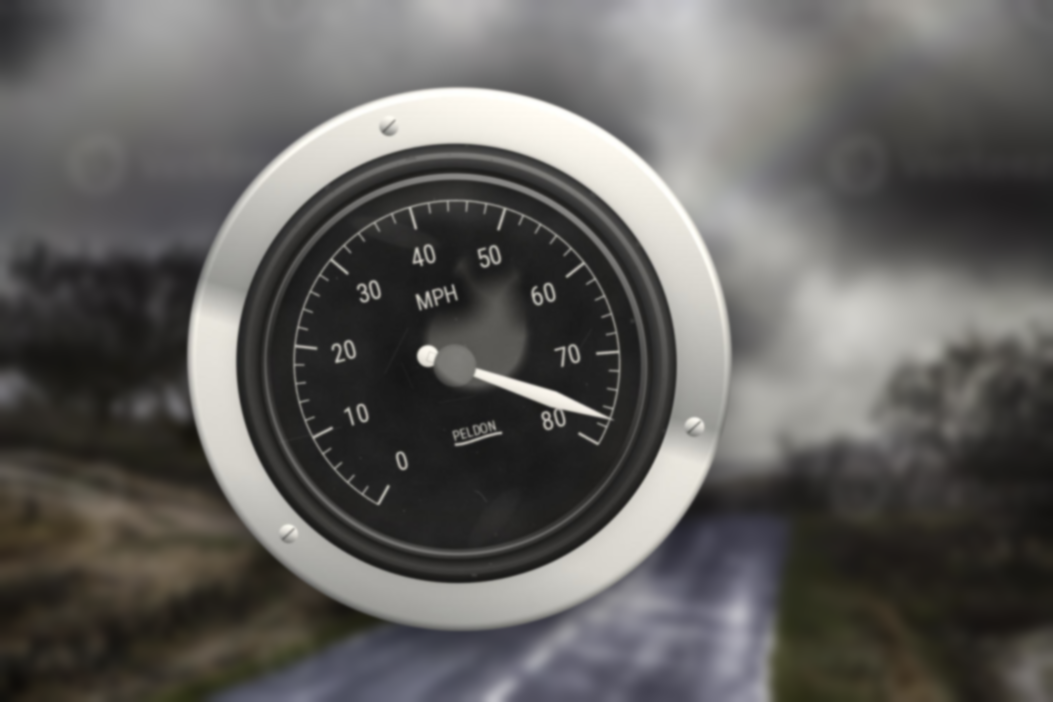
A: 77 mph
